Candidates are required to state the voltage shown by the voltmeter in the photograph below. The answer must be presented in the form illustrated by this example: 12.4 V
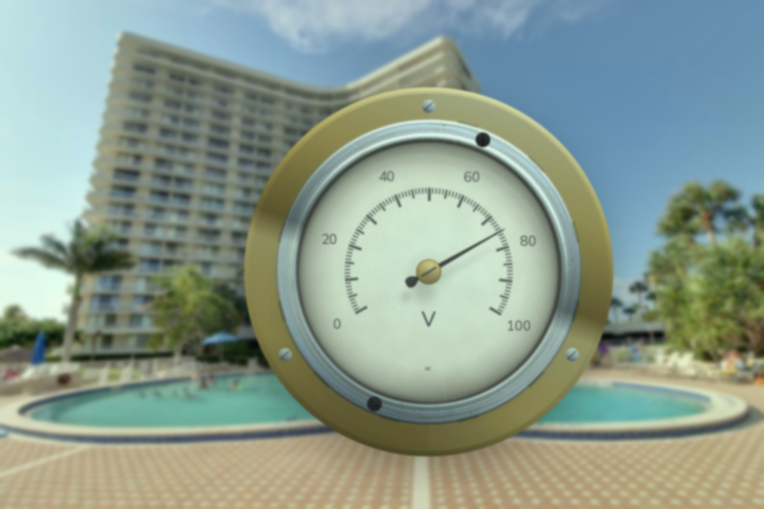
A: 75 V
